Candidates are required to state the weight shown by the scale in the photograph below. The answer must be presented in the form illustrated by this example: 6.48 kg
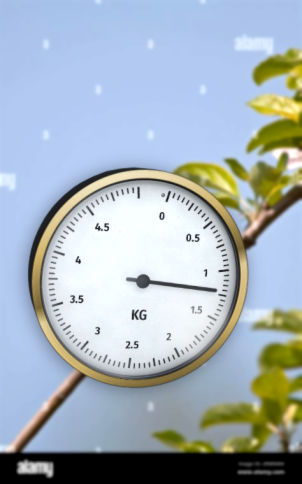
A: 1.2 kg
